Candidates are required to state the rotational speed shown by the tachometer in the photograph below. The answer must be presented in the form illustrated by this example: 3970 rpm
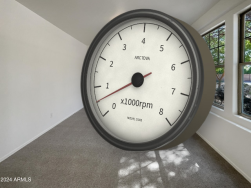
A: 500 rpm
